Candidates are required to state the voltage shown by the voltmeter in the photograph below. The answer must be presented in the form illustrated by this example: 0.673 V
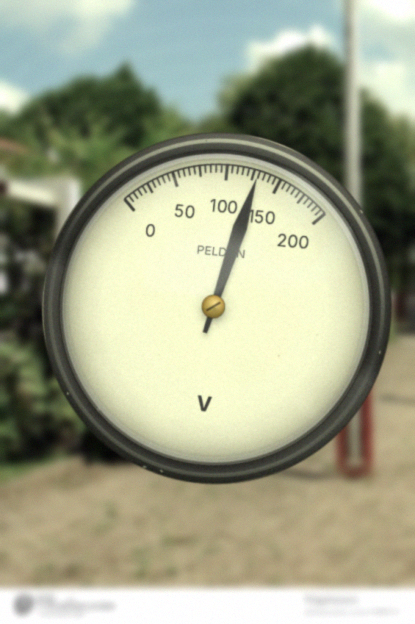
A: 130 V
